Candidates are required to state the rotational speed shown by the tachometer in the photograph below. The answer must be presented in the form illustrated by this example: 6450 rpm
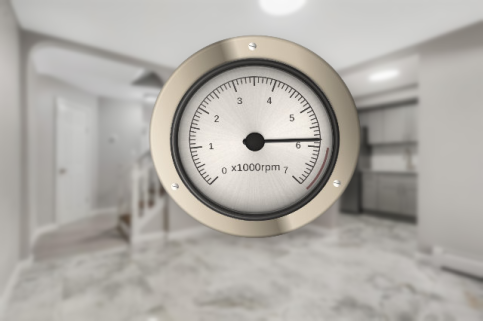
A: 5800 rpm
